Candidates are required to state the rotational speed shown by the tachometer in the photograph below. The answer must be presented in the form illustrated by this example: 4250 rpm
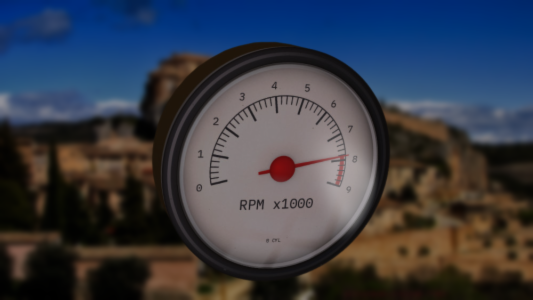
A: 7800 rpm
